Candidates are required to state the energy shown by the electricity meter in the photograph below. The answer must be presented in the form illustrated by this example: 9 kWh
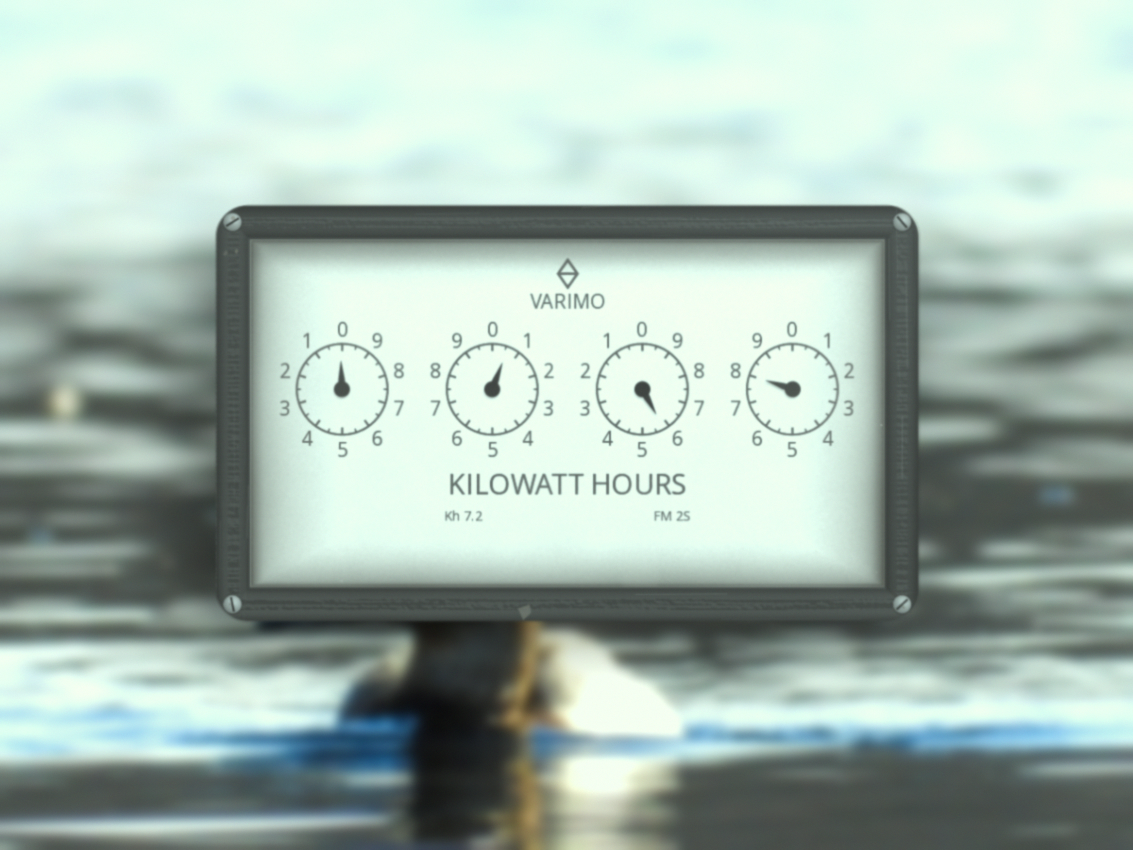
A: 58 kWh
